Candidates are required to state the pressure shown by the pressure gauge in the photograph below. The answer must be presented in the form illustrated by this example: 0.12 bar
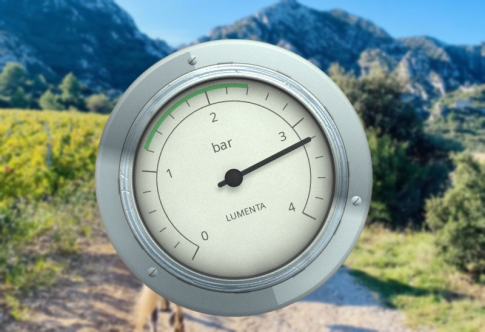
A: 3.2 bar
